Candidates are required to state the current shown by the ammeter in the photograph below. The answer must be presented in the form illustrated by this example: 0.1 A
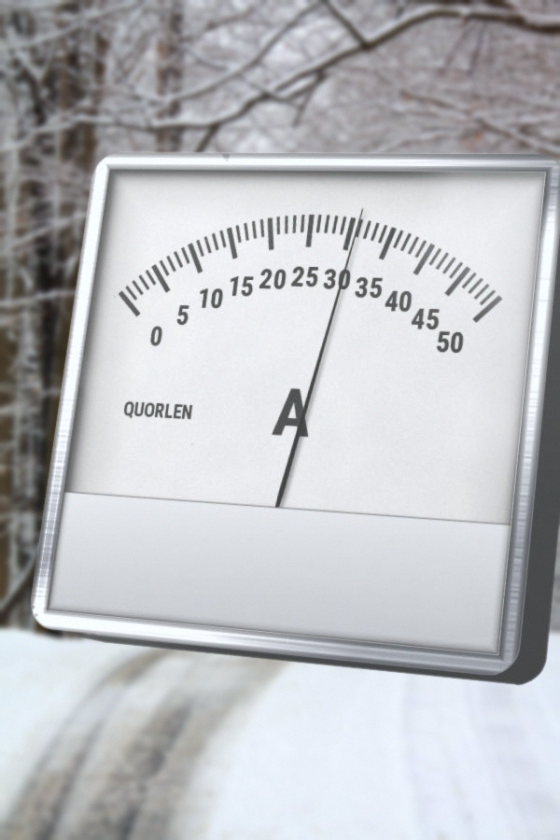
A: 31 A
